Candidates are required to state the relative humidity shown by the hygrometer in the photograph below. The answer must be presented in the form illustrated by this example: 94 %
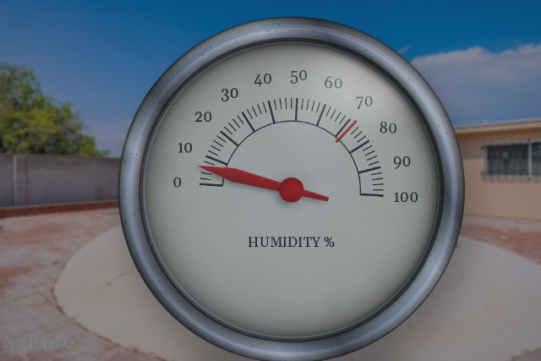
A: 6 %
